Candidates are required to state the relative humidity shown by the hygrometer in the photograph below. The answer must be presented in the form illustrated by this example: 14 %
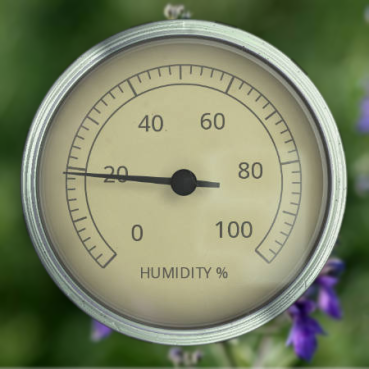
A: 19 %
